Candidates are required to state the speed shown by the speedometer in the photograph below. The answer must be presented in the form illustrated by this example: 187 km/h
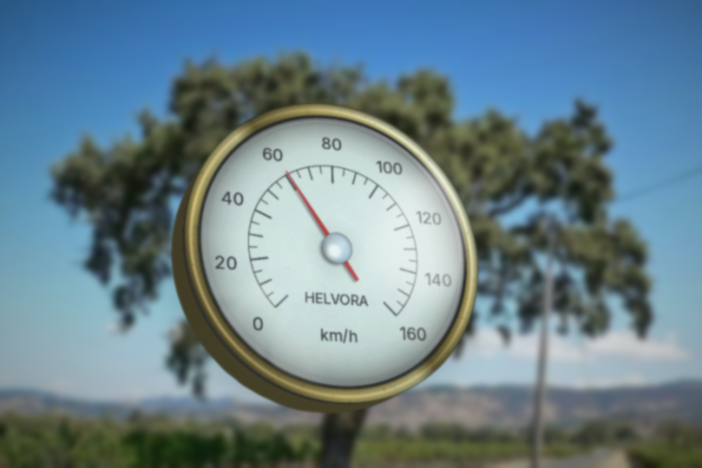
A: 60 km/h
